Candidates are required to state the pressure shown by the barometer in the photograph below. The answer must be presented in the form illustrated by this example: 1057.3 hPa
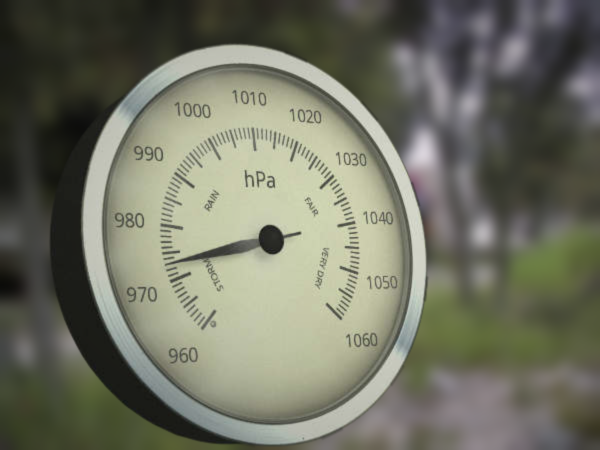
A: 973 hPa
